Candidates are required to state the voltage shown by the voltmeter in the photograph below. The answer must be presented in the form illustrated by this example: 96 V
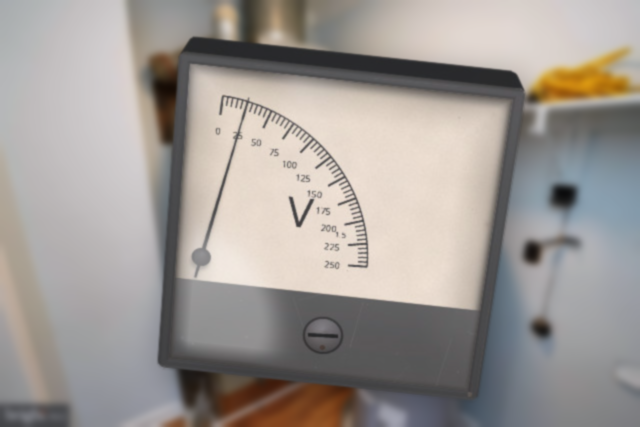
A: 25 V
